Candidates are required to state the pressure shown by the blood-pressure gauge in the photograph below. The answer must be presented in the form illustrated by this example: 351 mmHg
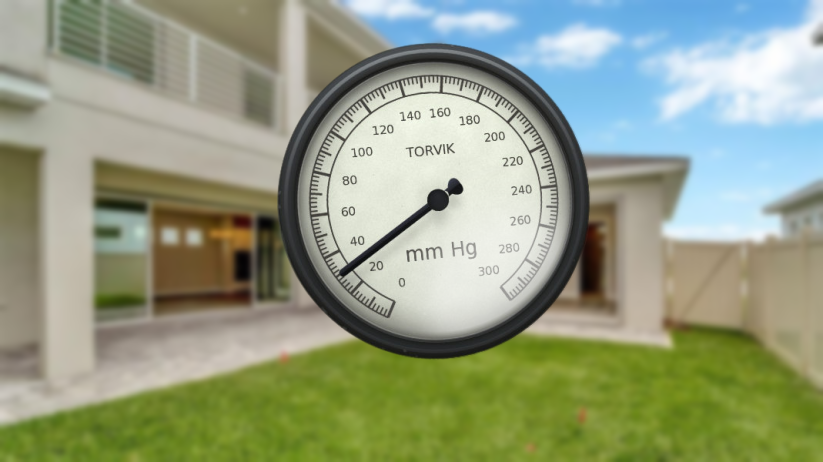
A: 30 mmHg
